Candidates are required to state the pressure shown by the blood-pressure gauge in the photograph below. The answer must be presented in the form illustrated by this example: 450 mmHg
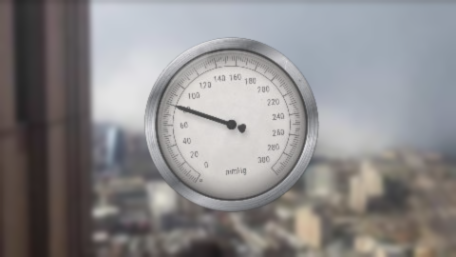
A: 80 mmHg
